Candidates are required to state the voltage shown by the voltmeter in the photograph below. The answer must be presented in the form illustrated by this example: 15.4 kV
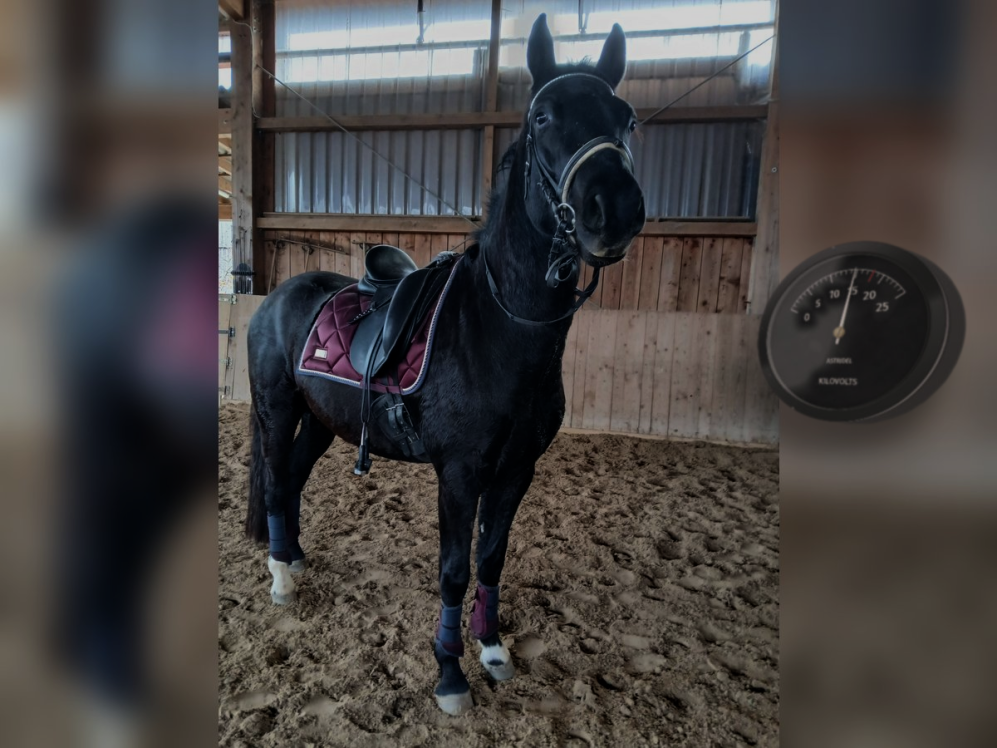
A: 15 kV
